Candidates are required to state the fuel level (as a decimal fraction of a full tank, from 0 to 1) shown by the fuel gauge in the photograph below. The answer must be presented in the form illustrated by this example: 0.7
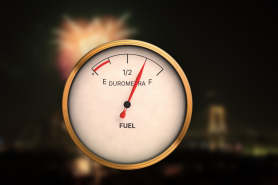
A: 0.75
